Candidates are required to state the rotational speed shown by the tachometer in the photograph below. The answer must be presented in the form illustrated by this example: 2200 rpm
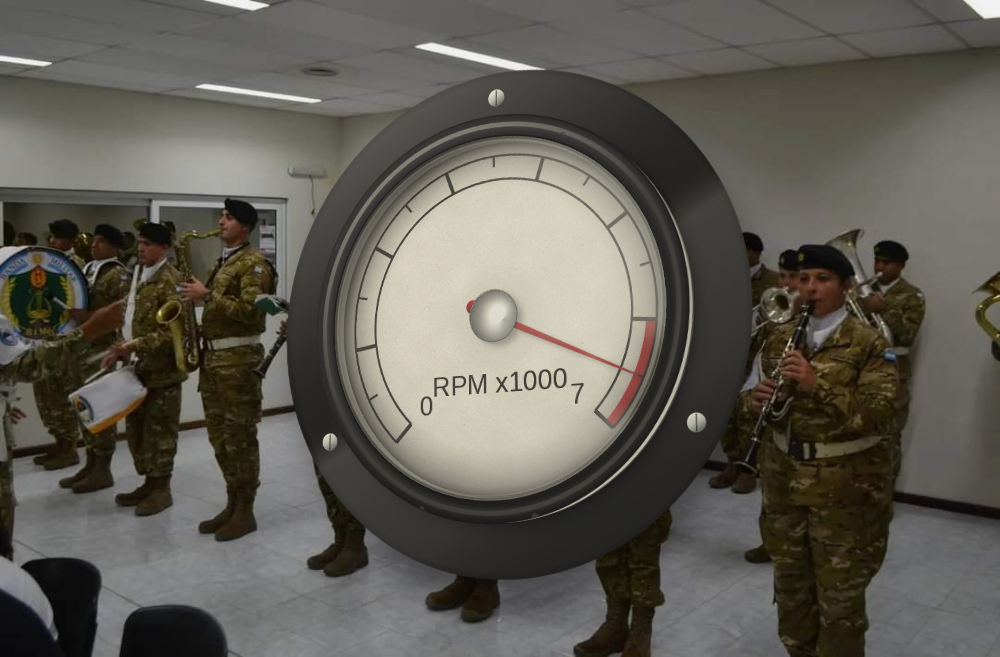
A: 6500 rpm
